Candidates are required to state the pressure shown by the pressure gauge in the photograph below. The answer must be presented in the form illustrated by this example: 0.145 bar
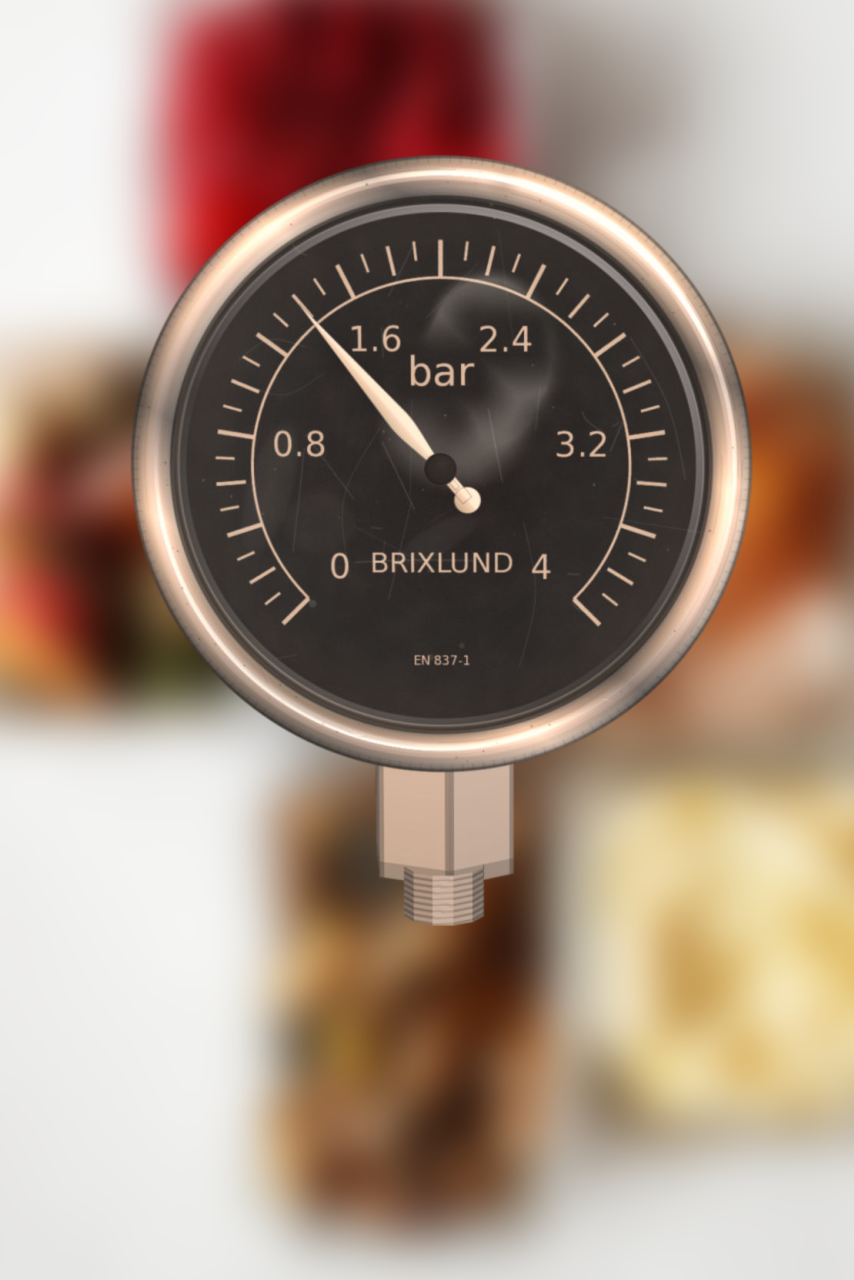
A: 1.4 bar
